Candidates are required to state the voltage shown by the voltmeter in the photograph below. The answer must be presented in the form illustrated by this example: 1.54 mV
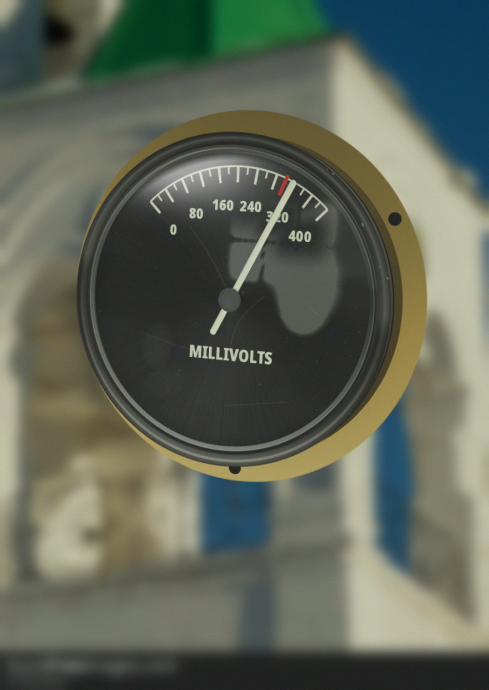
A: 320 mV
